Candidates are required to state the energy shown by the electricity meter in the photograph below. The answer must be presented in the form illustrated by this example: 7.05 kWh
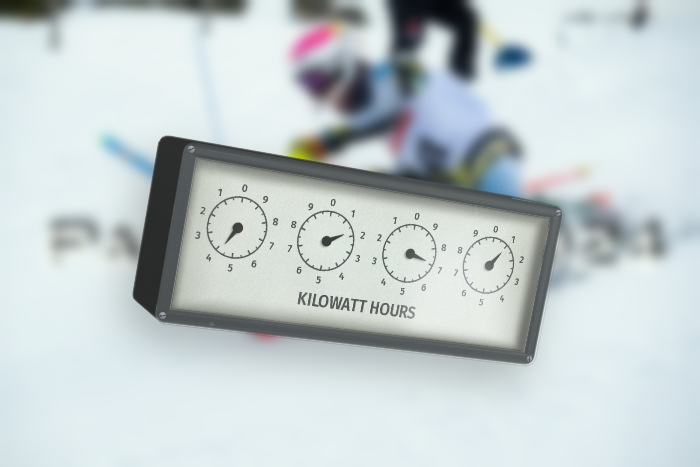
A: 4171 kWh
